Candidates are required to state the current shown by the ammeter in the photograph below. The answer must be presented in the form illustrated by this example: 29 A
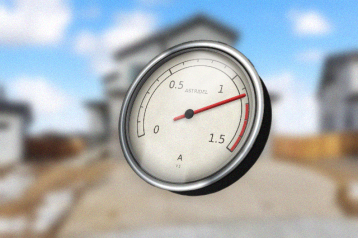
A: 1.15 A
